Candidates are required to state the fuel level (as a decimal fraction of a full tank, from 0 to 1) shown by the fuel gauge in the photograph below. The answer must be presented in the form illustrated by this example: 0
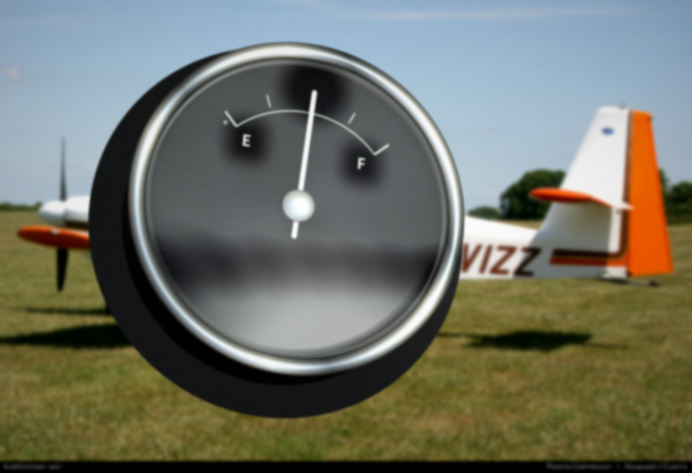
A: 0.5
